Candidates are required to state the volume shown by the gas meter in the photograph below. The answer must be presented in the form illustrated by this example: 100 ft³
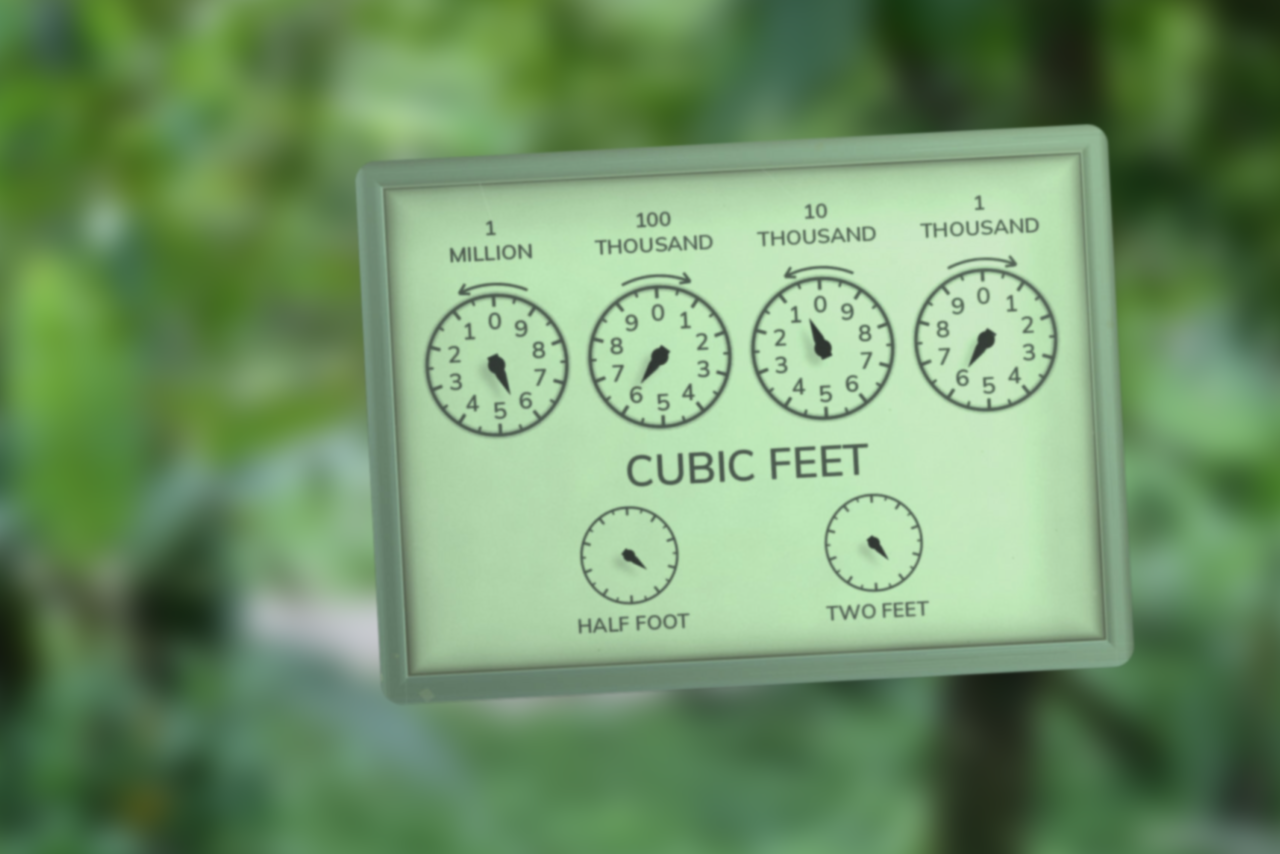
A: 560600 ft³
